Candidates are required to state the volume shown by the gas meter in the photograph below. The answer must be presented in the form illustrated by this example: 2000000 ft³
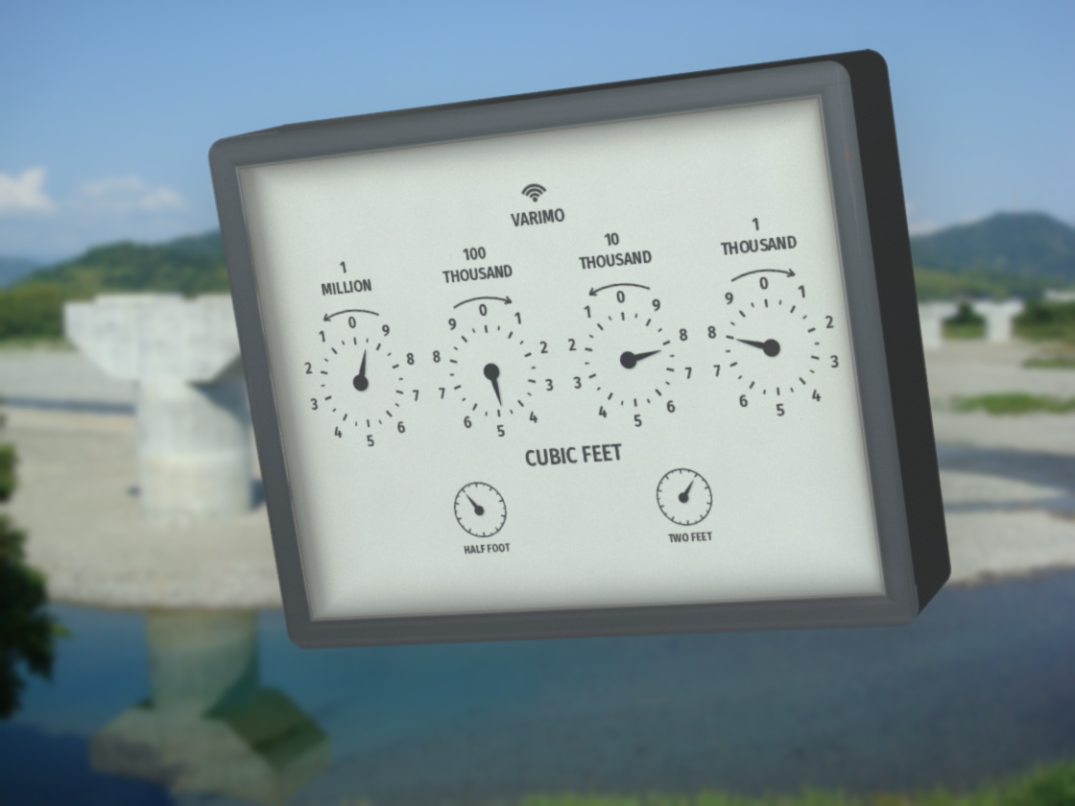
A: 947800 ft³
